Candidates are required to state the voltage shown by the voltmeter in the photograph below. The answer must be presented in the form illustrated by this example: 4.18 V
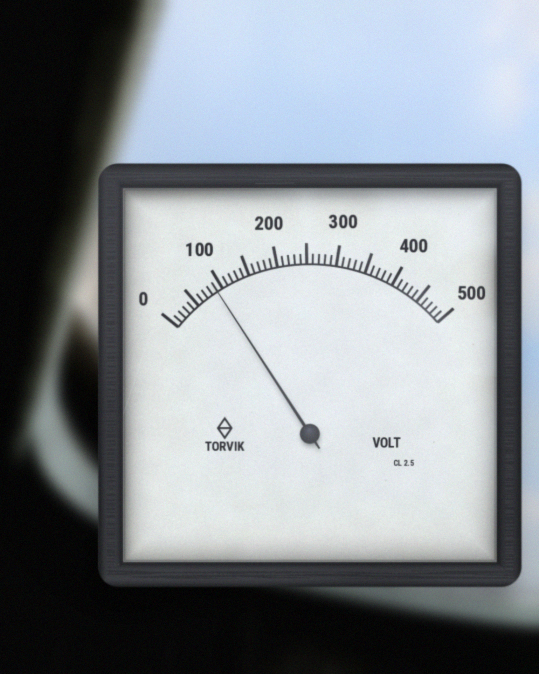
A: 90 V
